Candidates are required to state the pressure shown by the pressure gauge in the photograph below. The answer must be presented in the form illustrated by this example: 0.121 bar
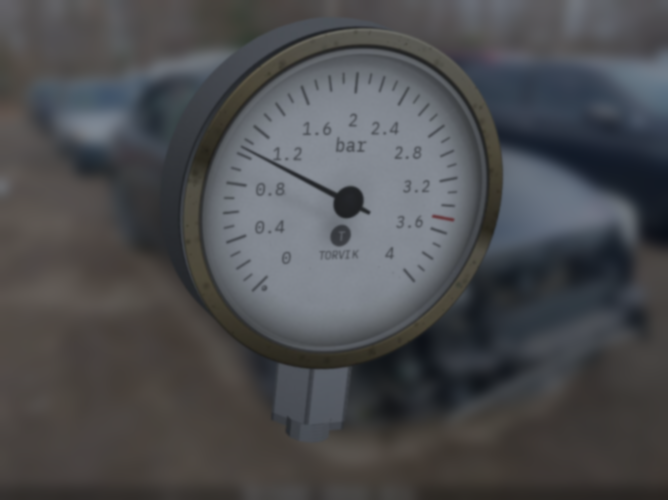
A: 1.05 bar
